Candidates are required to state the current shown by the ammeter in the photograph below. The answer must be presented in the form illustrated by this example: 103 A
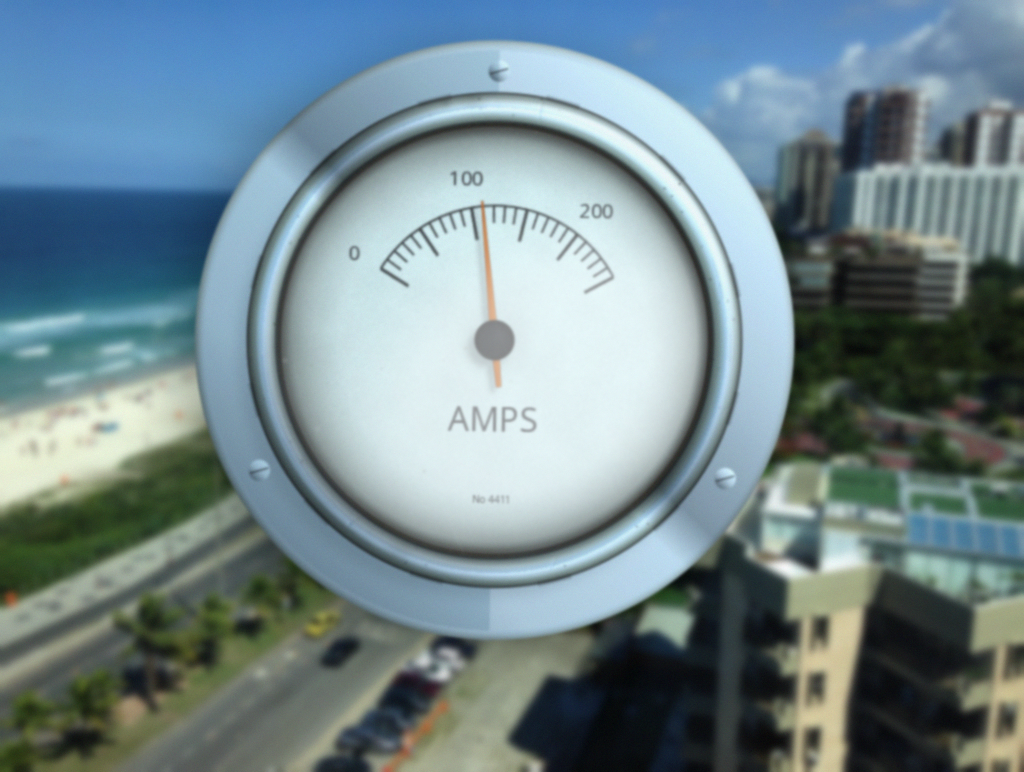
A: 110 A
